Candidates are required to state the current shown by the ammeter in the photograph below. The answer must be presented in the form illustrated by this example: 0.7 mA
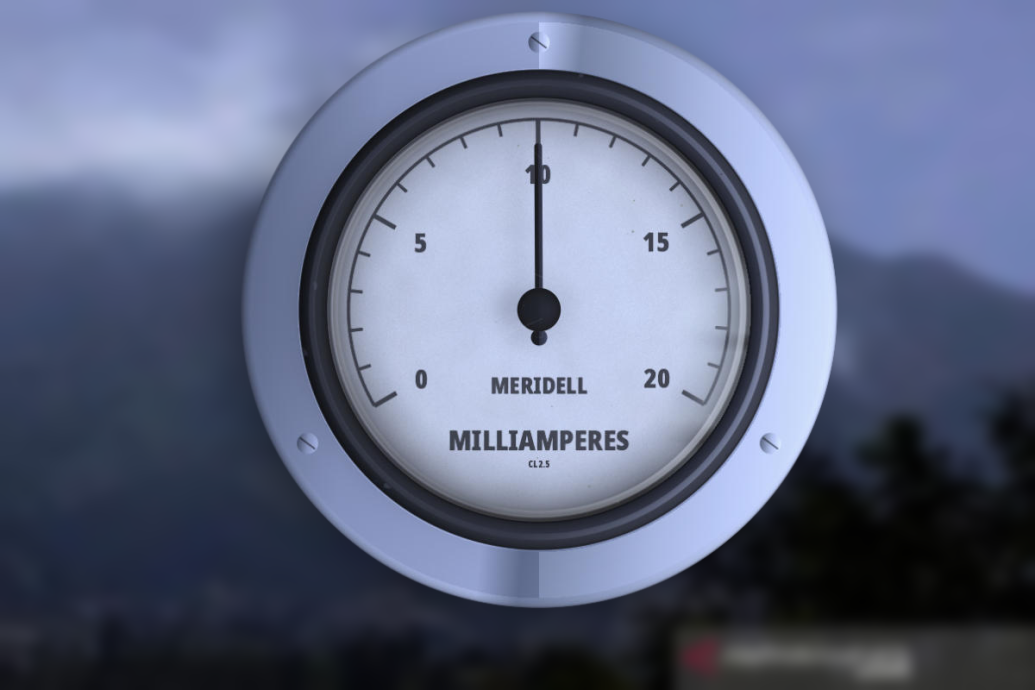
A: 10 mA
